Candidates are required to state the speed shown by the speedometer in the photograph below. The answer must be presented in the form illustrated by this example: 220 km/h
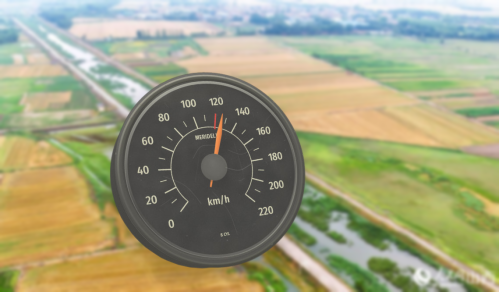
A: 125 km/h
